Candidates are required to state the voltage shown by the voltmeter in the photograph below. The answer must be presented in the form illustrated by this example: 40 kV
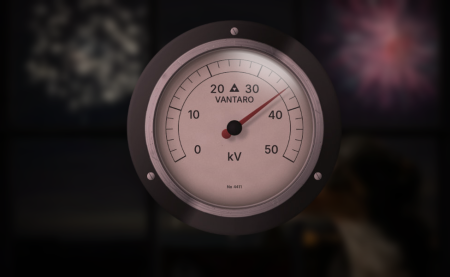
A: 36 kV
